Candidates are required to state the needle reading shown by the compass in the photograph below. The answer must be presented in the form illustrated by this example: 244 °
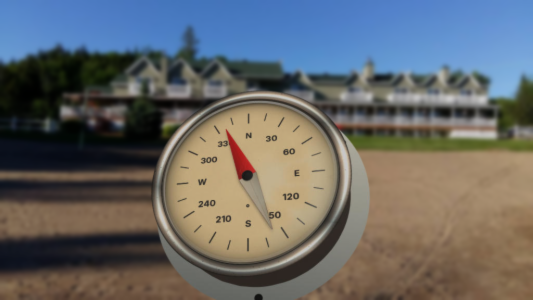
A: 337.5 °
